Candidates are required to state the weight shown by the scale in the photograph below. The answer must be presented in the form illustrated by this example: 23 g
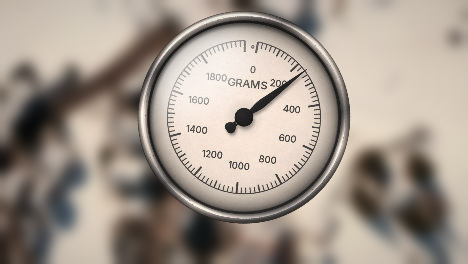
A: 240 g
